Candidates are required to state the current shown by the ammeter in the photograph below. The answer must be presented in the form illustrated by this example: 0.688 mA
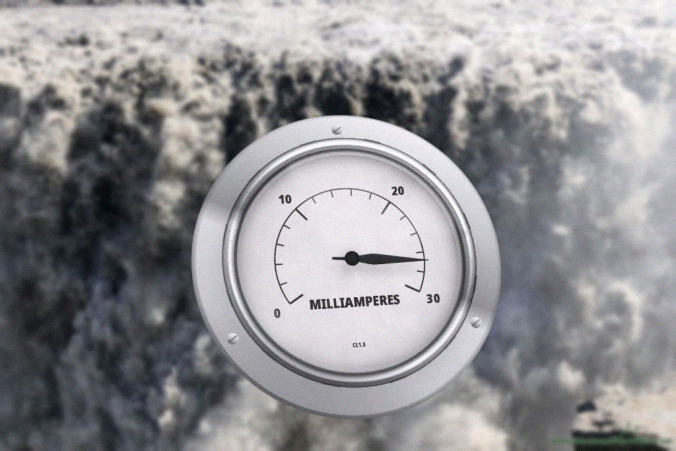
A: 27 mA
